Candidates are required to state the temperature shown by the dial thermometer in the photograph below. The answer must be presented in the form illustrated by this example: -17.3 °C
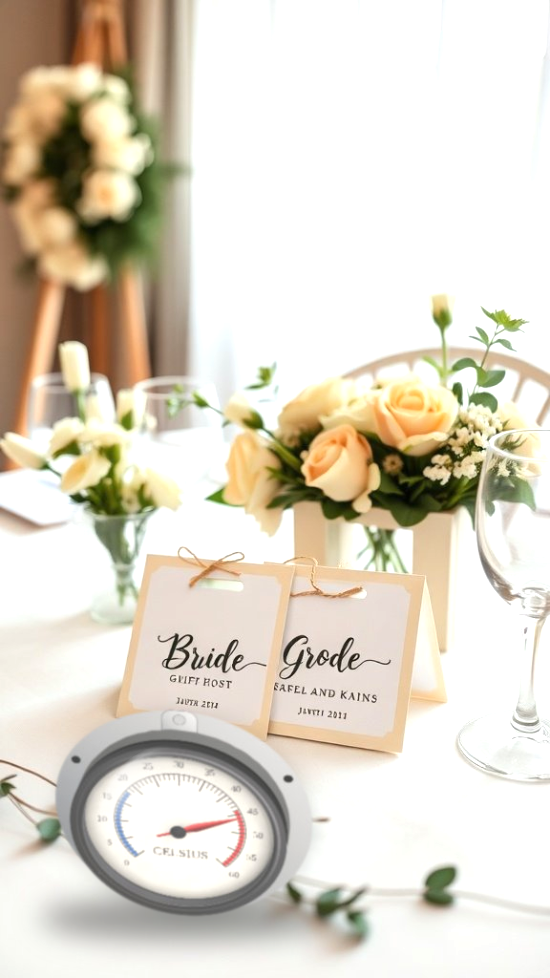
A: 45 °C
